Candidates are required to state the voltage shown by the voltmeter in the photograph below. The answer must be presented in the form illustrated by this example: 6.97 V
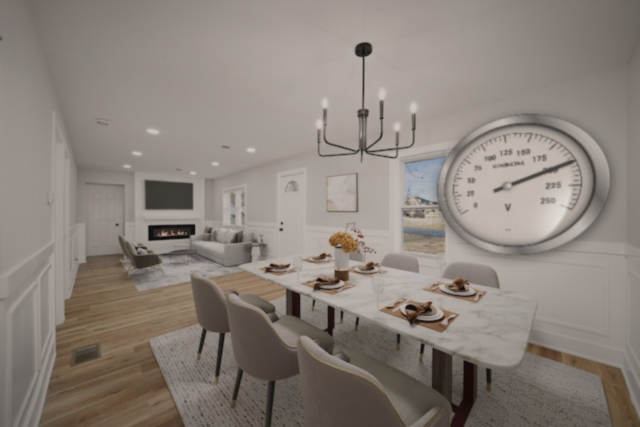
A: 200 V
